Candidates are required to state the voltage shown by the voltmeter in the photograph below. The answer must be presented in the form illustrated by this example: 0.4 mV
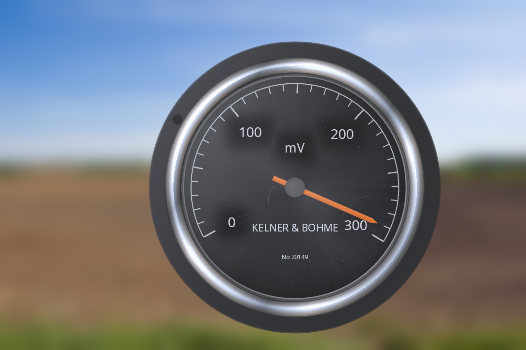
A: 290 mV
